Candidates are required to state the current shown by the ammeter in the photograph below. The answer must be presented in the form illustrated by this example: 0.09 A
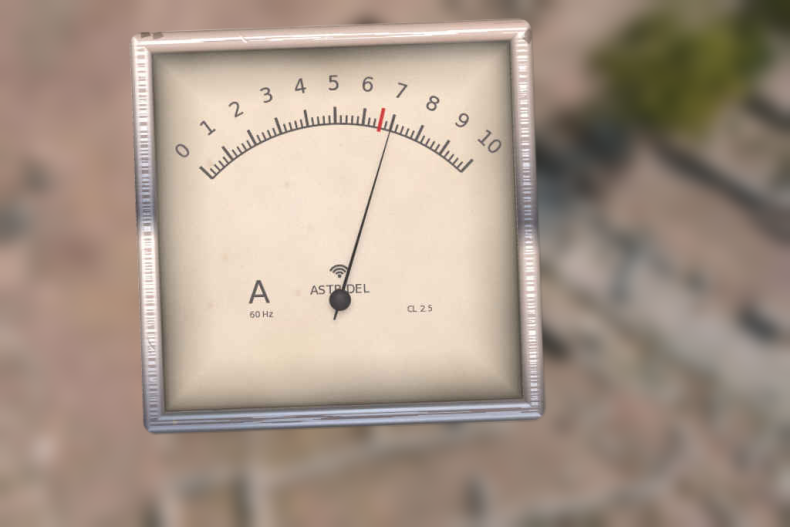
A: 7 A
